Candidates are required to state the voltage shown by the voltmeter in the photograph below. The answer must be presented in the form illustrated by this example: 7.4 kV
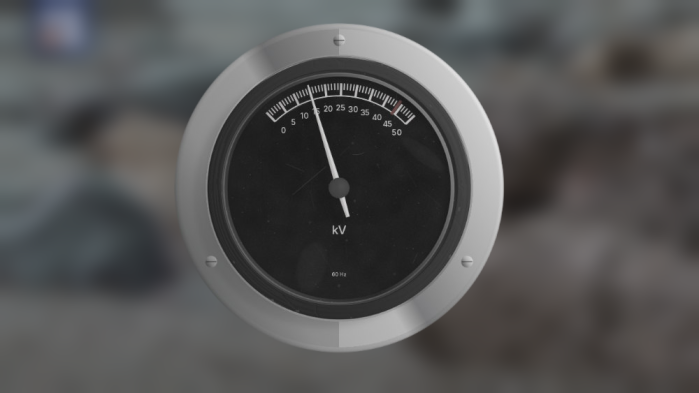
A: 15 kV
